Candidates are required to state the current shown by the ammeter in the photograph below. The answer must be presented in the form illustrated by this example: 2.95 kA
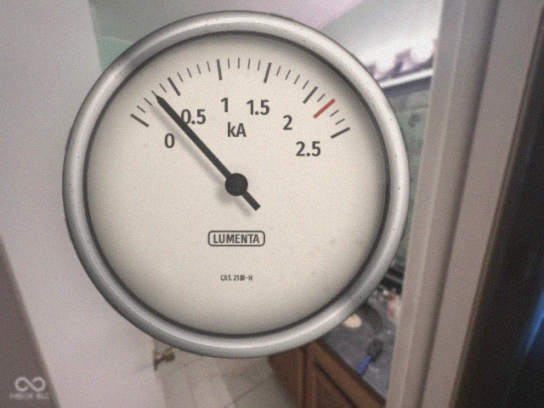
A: 0.3 kA
